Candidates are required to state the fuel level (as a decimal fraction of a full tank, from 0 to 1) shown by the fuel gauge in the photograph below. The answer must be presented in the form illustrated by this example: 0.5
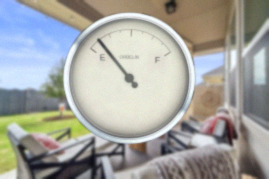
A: 0.125
